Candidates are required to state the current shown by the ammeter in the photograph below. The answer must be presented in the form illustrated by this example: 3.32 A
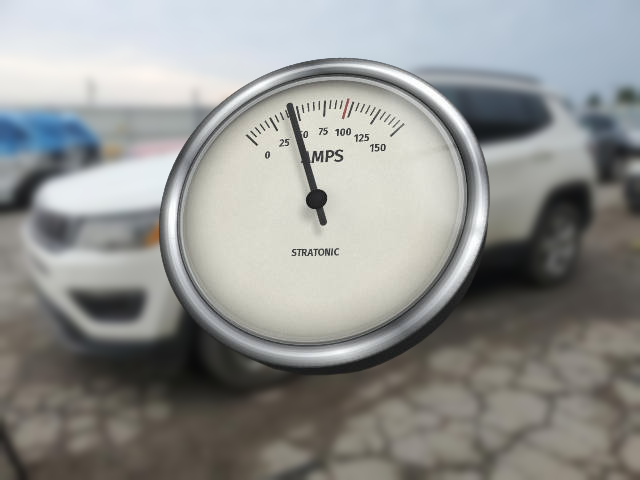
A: 45 A
